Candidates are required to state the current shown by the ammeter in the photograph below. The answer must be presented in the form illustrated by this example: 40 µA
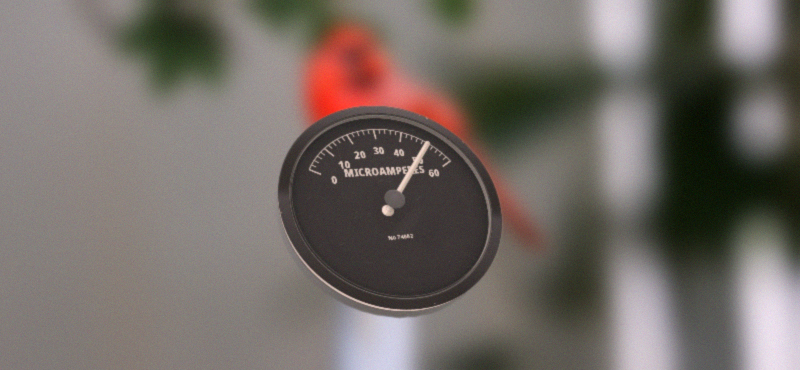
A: 50 µA
